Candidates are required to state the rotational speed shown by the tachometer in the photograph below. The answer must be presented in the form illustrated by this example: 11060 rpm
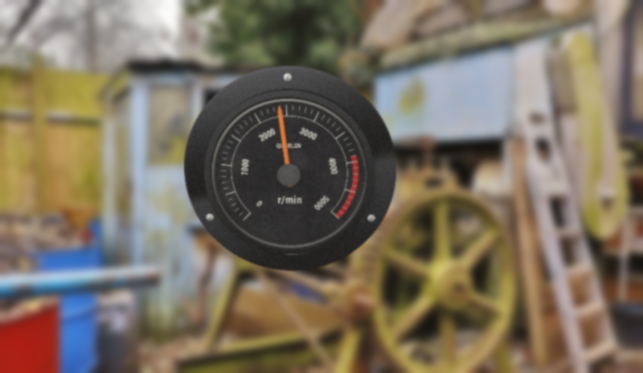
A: 2400 rpm
